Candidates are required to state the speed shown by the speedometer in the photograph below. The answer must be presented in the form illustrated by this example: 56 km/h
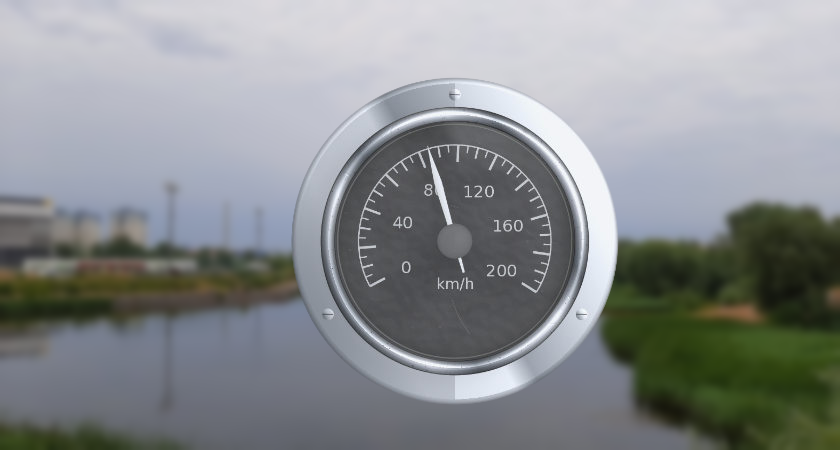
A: 85 km/h
